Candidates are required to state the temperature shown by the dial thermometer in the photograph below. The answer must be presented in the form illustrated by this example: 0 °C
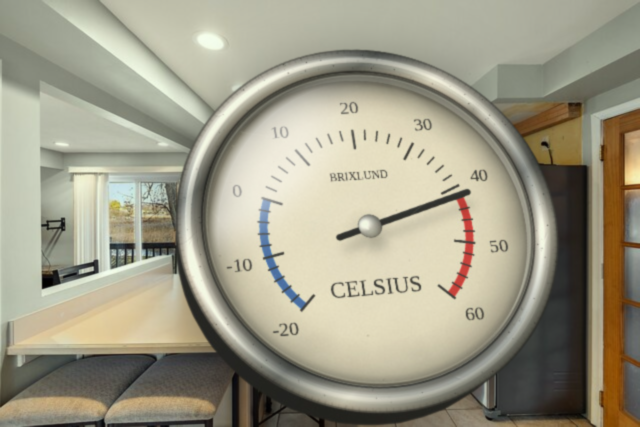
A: 42 °C
